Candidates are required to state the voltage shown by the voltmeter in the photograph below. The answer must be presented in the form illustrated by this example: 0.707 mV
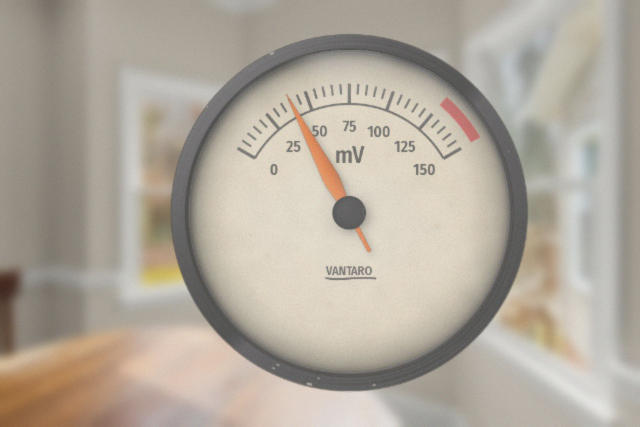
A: 40 mV
